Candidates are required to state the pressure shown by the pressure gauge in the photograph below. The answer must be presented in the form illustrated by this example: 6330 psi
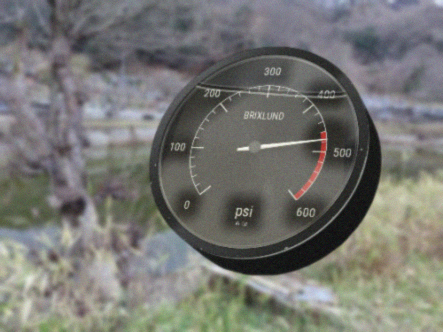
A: 480 psi
